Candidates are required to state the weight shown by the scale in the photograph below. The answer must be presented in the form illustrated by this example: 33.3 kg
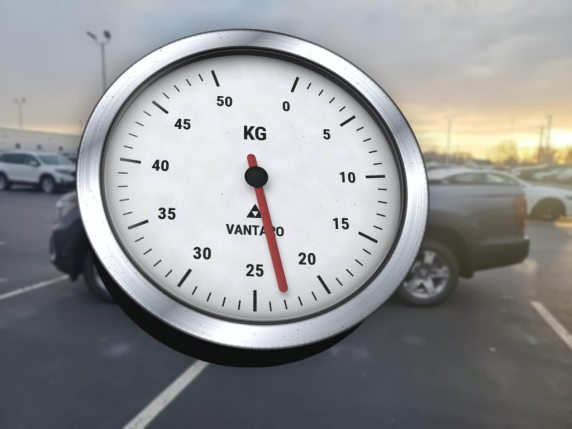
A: 23 kg
